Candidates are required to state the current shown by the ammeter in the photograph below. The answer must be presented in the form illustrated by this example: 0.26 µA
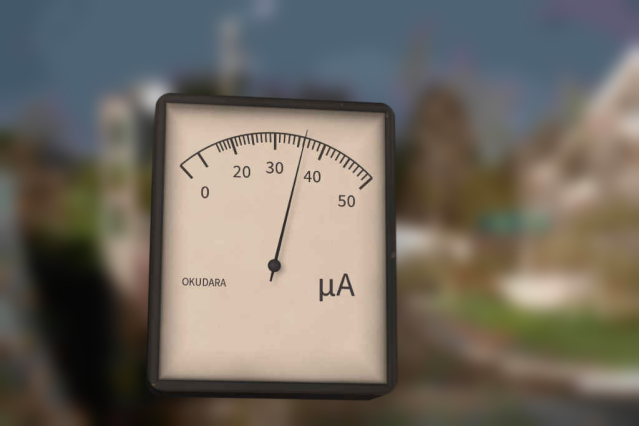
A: 36 µA
